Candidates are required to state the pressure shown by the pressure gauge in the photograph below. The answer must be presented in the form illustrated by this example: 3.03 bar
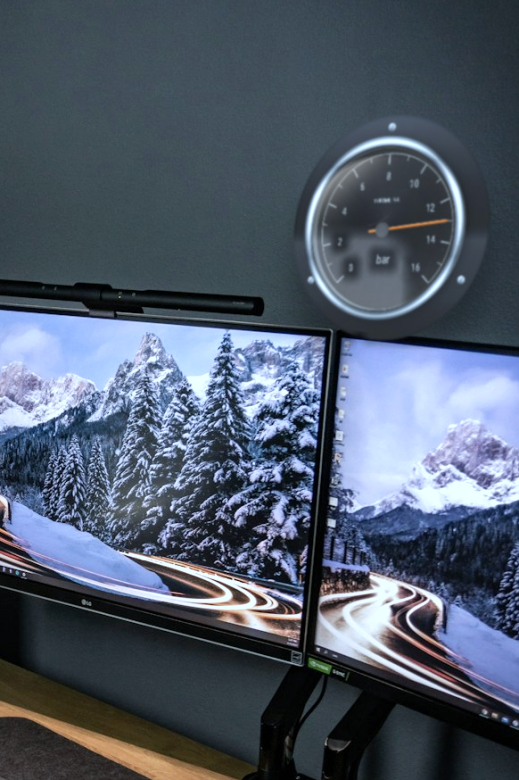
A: 13 bar
